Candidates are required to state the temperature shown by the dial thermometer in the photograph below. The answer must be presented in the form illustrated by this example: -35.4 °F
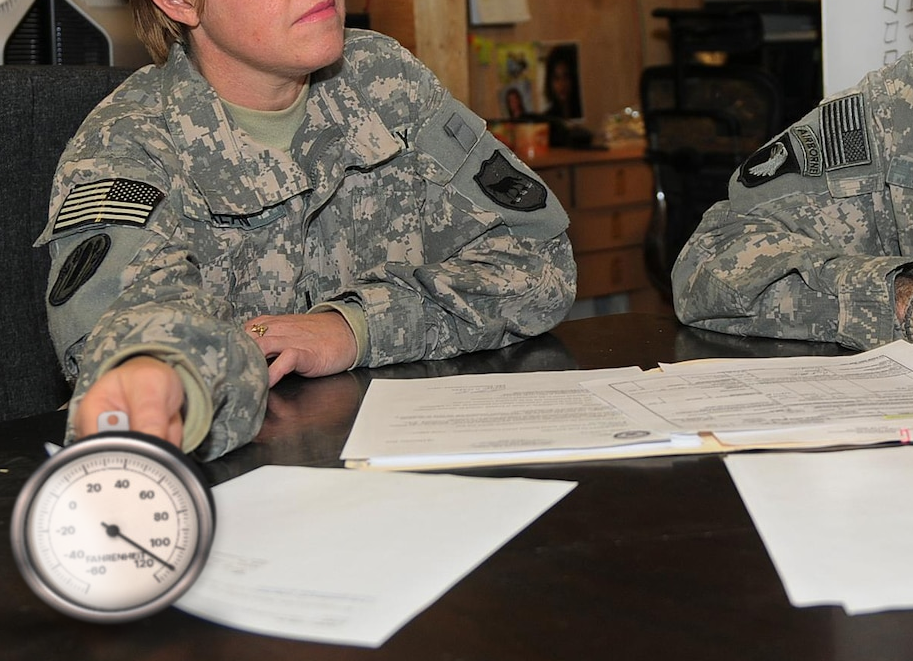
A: 110 °F
